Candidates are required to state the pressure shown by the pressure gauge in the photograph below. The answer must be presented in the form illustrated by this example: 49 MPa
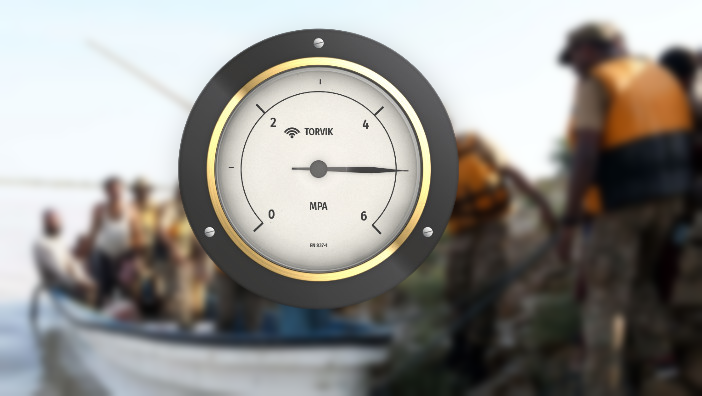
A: 5 MPa
